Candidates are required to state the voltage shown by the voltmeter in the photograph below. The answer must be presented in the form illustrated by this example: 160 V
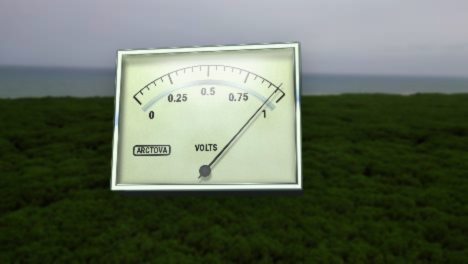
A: 0.95 V
